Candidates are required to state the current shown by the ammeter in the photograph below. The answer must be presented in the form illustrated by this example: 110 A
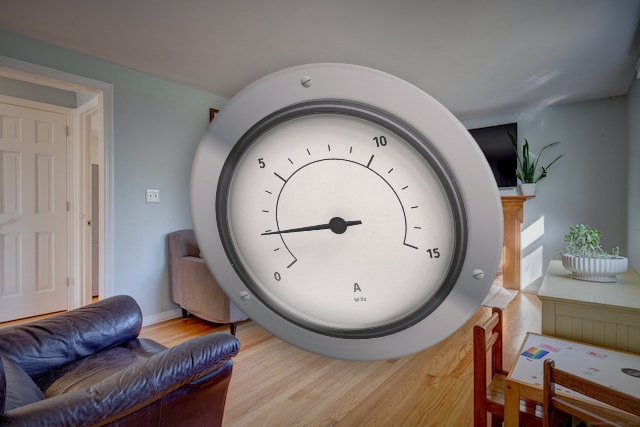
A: 2 A
